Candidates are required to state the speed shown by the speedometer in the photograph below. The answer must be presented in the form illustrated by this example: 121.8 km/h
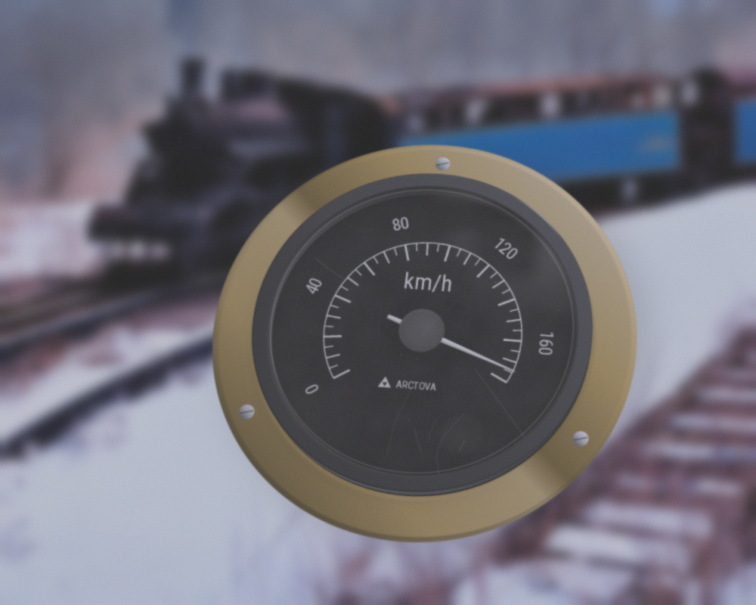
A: 175 km/h
